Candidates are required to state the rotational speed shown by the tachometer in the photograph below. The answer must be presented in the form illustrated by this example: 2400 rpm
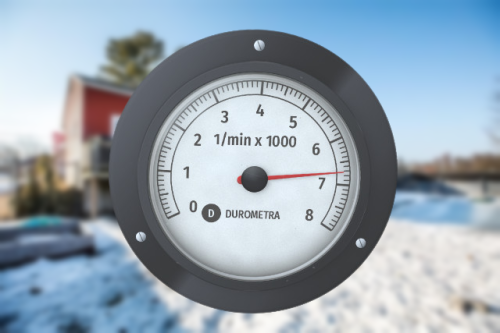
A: 6700 rpm
